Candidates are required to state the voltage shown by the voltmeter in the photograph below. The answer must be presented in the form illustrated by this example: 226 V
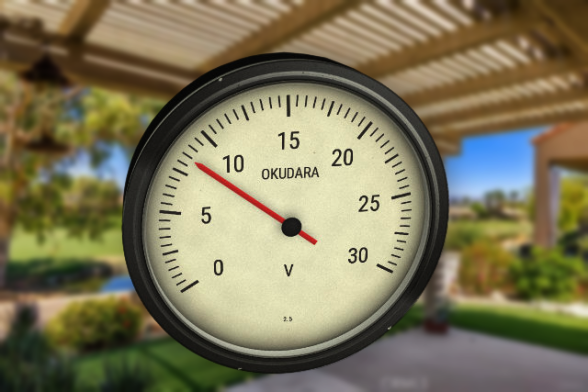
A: 8.5 V
